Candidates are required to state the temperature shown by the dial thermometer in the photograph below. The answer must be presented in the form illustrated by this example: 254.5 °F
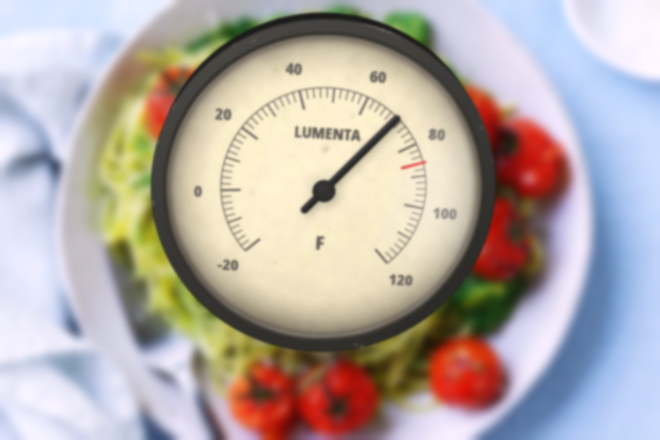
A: 70 °F
